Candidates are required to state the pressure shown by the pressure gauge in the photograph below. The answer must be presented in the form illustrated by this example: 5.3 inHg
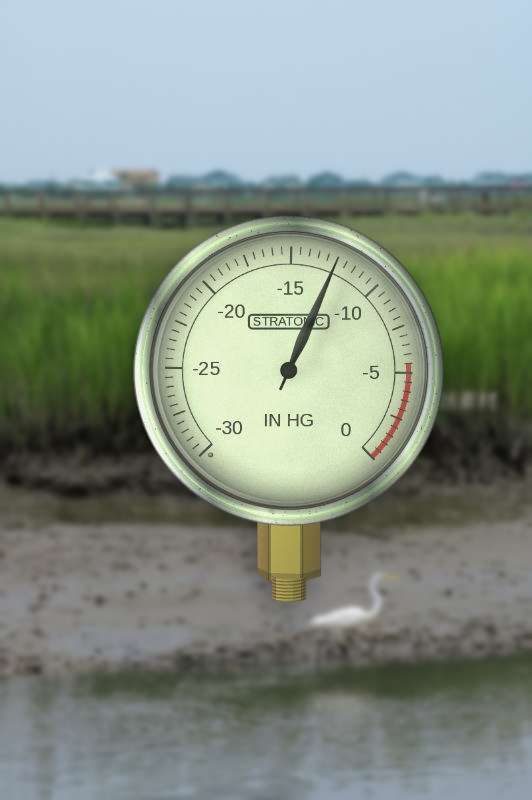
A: -12.5 inHg
